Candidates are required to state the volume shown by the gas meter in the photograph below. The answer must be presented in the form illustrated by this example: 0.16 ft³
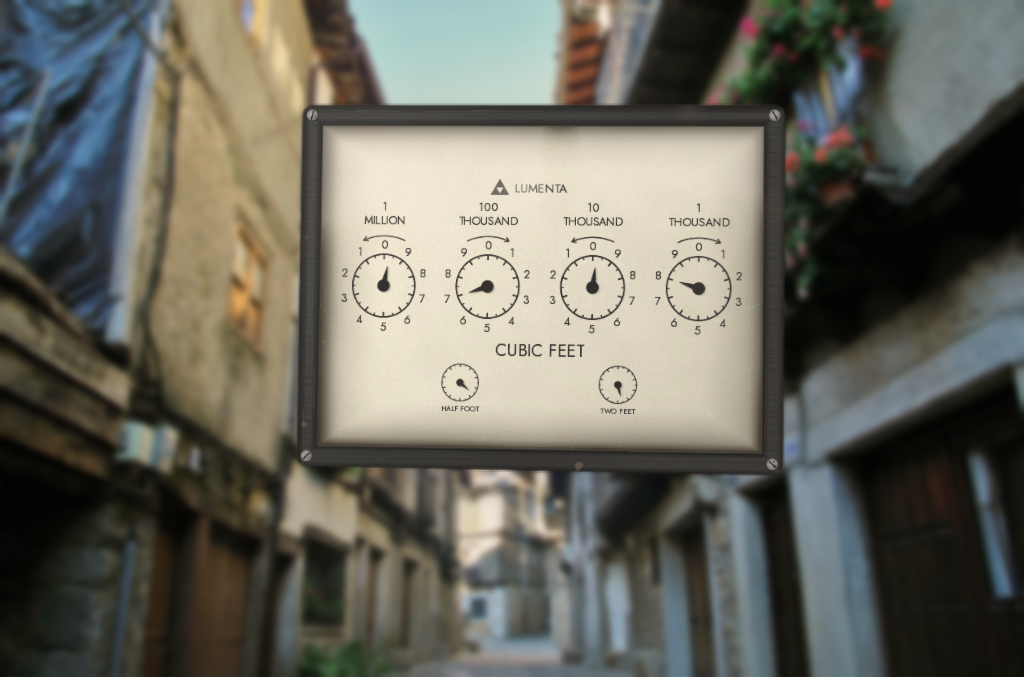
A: 969800 ft³
